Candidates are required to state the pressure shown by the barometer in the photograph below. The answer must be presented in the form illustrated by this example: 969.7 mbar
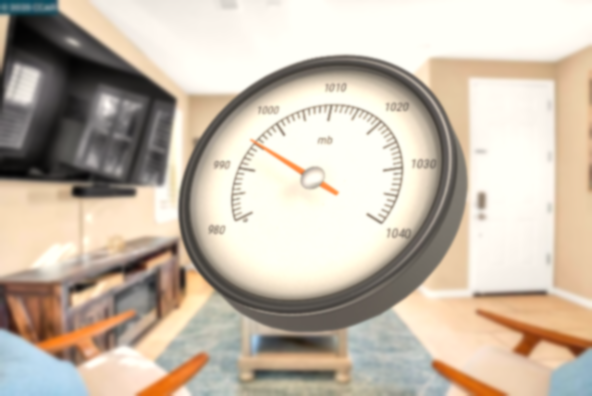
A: 995 mbar
